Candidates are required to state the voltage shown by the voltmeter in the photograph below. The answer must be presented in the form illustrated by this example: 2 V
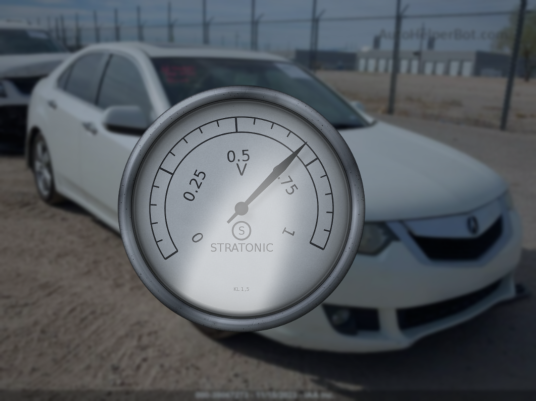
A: 0.7 V
